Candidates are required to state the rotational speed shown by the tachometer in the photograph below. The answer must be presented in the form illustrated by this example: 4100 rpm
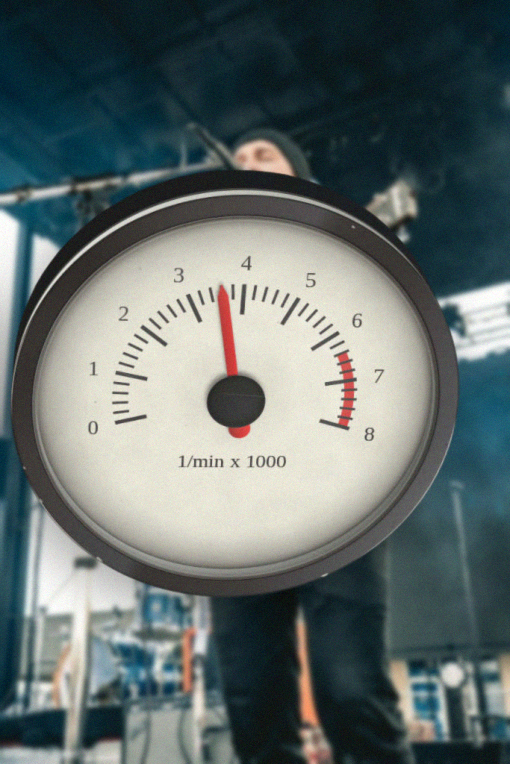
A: 3600 rpm
